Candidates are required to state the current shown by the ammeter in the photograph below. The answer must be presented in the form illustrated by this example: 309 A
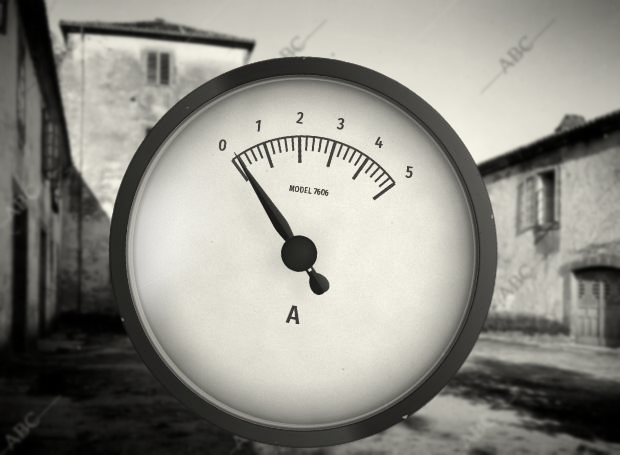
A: 0.2 A
